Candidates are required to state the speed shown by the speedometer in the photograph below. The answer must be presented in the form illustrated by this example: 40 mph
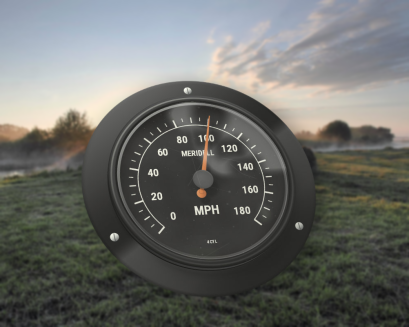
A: 100 mph
